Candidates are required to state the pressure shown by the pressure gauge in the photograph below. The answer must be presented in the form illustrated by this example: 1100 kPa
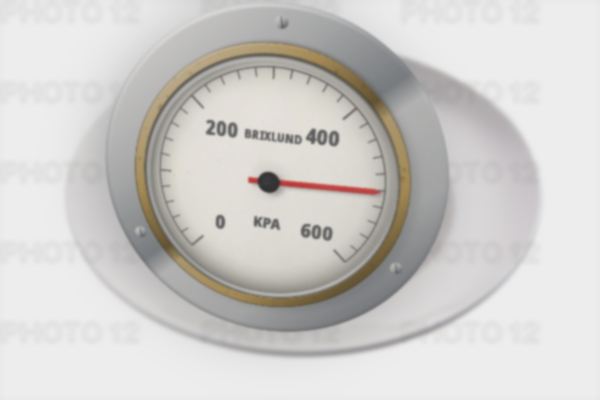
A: 500 kPa
